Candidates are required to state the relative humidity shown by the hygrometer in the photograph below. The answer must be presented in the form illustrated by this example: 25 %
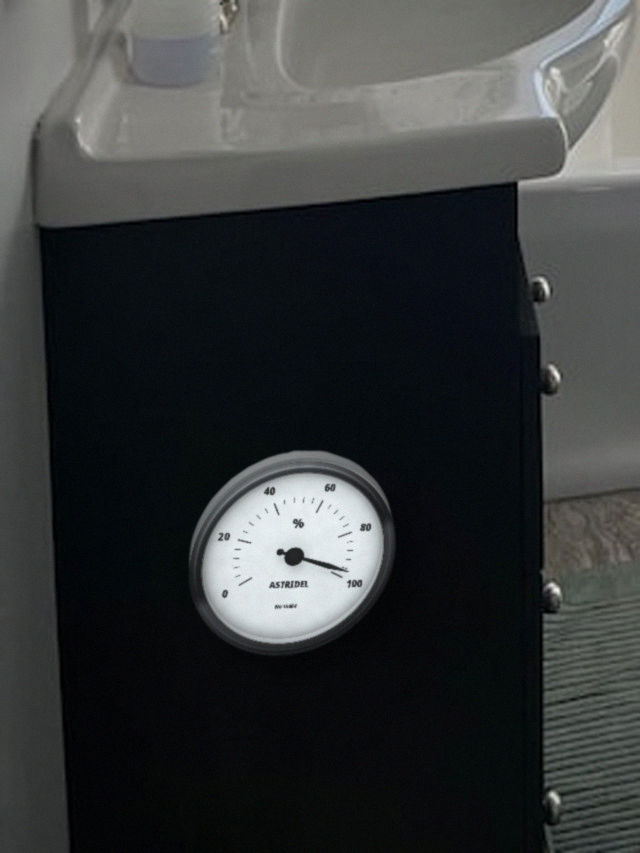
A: 96 %
